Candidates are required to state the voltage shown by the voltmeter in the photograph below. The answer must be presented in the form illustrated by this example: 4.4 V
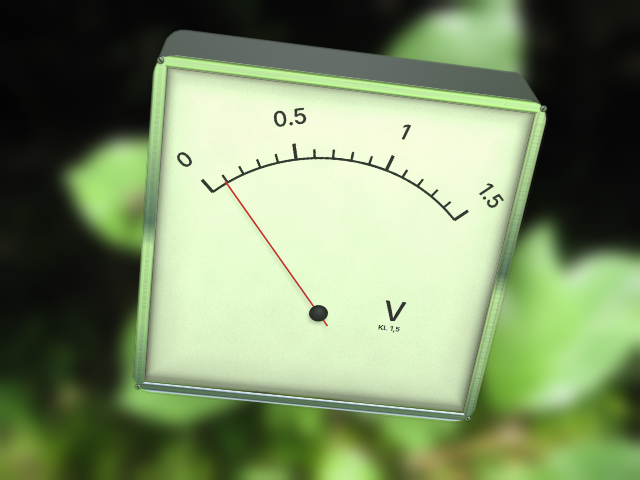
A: 0.1 V
